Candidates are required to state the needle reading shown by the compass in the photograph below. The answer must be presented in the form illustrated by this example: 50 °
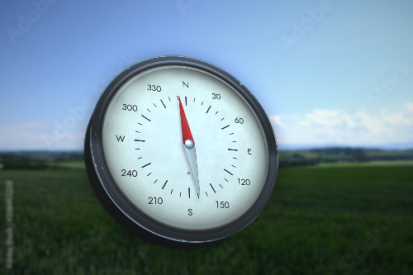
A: 350 °
